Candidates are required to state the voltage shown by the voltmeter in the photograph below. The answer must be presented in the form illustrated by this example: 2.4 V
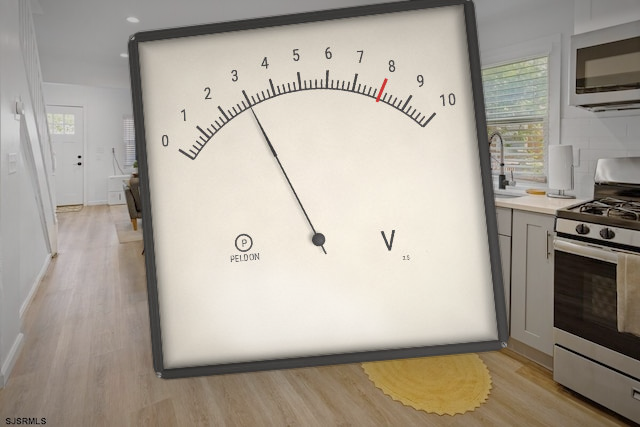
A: 3 V
